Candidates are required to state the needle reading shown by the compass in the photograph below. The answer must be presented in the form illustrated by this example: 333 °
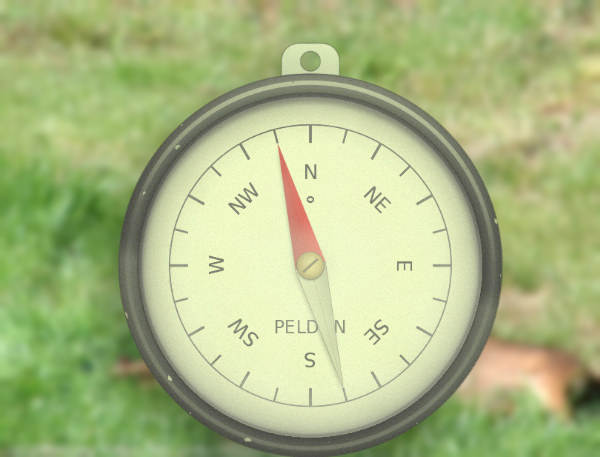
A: 345 °
